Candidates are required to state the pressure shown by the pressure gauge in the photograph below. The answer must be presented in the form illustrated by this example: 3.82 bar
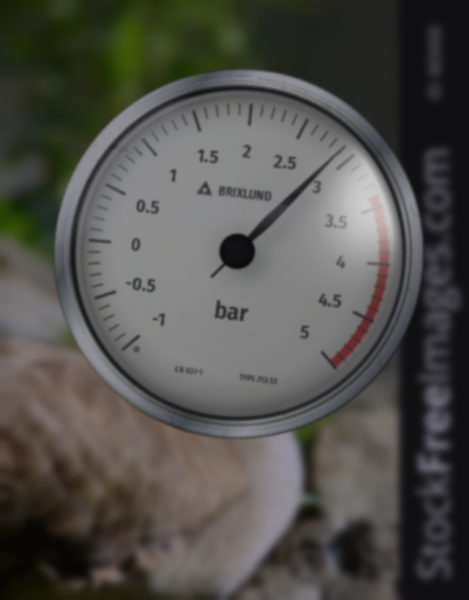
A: 2.9 bar
